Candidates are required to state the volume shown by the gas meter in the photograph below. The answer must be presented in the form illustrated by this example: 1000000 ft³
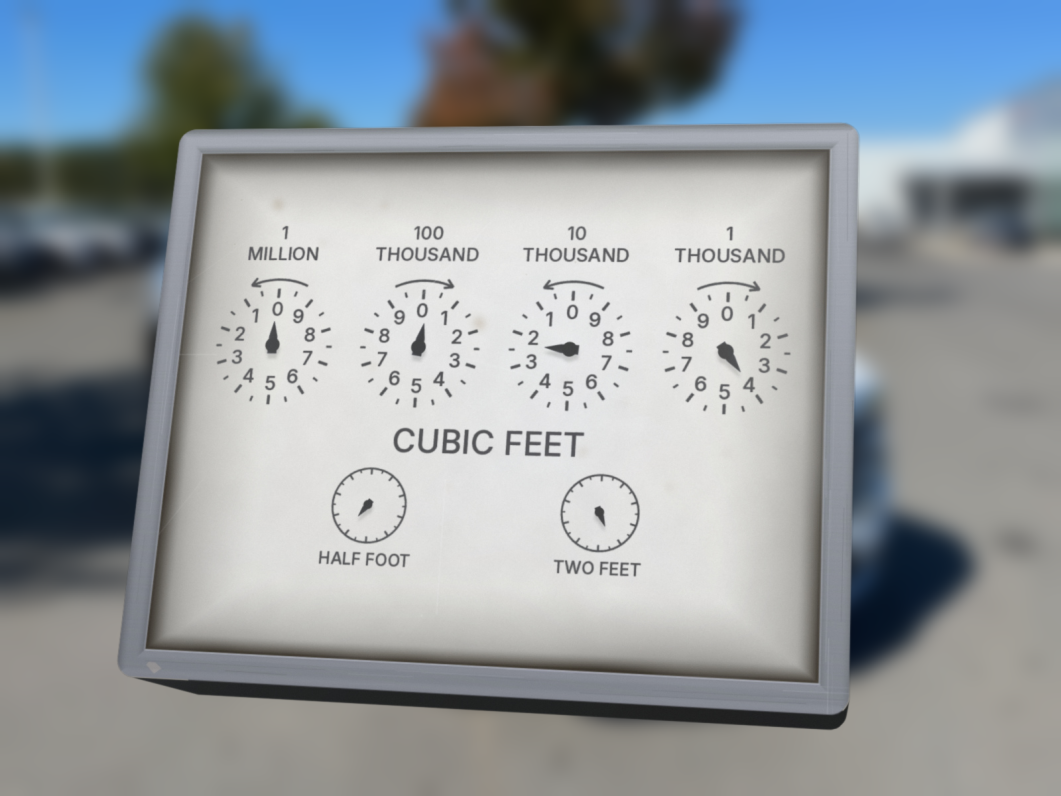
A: 2400 ft³
